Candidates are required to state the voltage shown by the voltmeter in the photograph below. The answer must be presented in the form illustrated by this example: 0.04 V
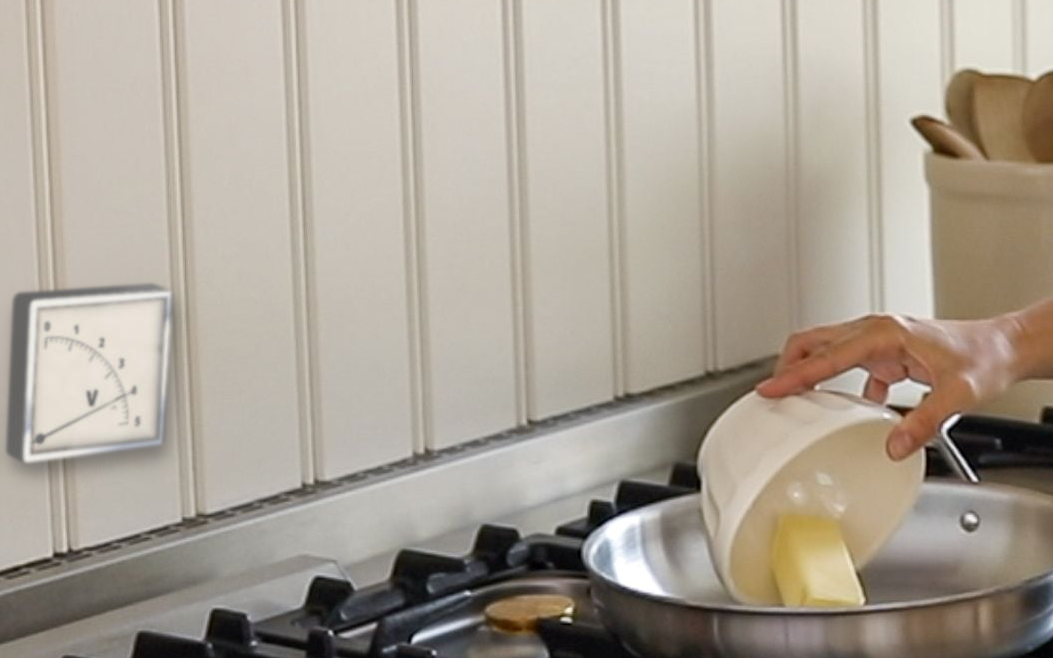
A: 4 V
